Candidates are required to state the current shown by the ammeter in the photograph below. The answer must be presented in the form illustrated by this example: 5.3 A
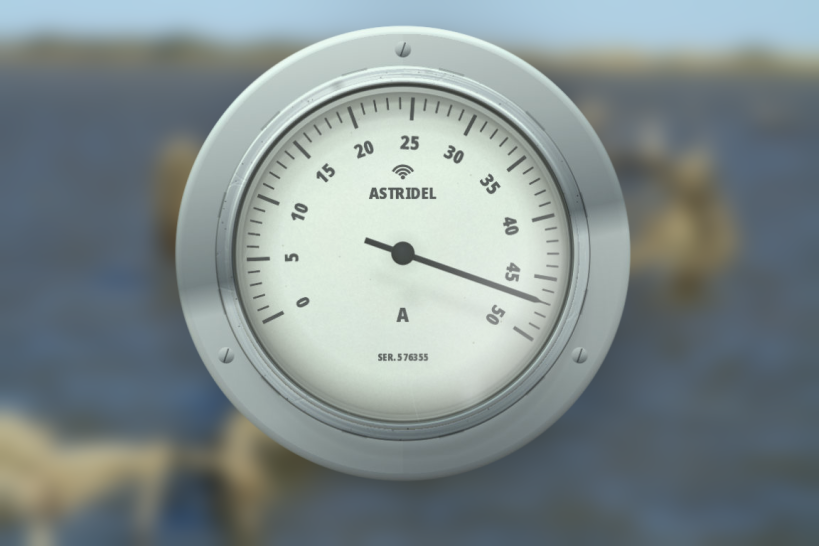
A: 47 A
